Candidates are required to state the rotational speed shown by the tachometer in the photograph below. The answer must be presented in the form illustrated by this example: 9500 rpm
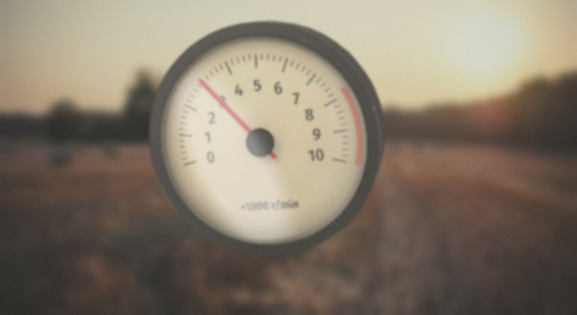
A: 3000 rpm
